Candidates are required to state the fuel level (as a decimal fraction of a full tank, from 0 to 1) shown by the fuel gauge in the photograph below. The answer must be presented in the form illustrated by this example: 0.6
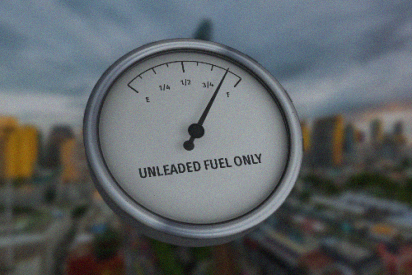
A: 0.875
